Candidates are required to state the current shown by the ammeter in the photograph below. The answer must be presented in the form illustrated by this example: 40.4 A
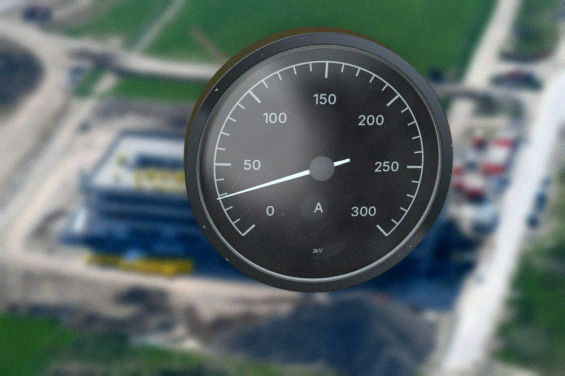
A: 30 A
